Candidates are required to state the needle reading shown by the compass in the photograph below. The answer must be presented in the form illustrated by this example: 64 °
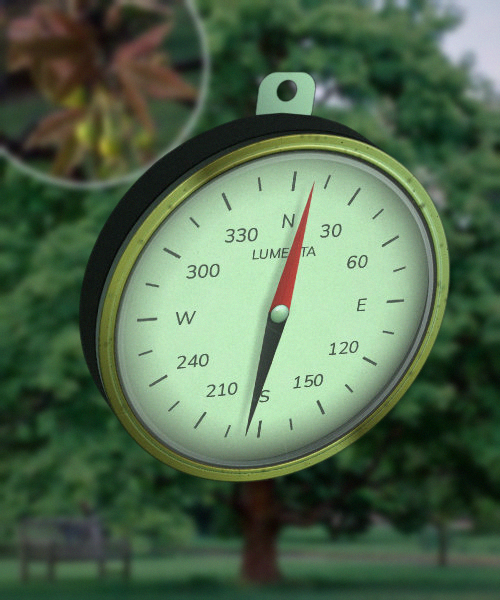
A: 7.5 °
